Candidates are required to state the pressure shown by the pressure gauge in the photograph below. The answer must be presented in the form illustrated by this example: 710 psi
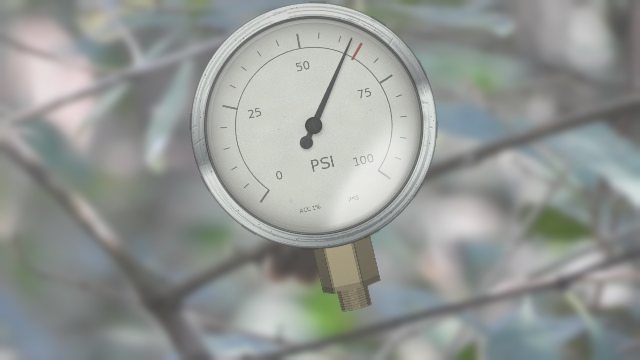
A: 62.5 psi
